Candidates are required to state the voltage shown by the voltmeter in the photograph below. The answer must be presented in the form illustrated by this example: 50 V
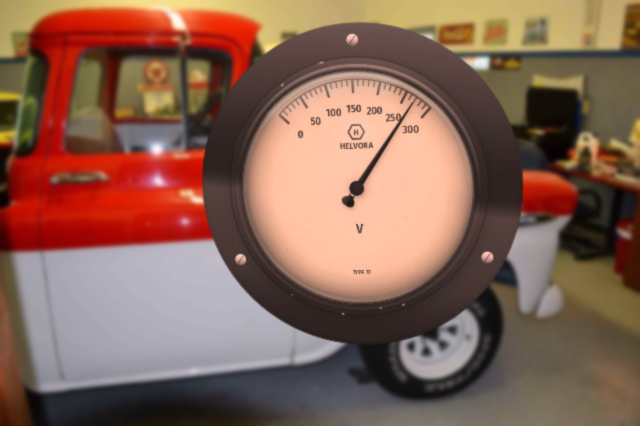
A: 270 V
